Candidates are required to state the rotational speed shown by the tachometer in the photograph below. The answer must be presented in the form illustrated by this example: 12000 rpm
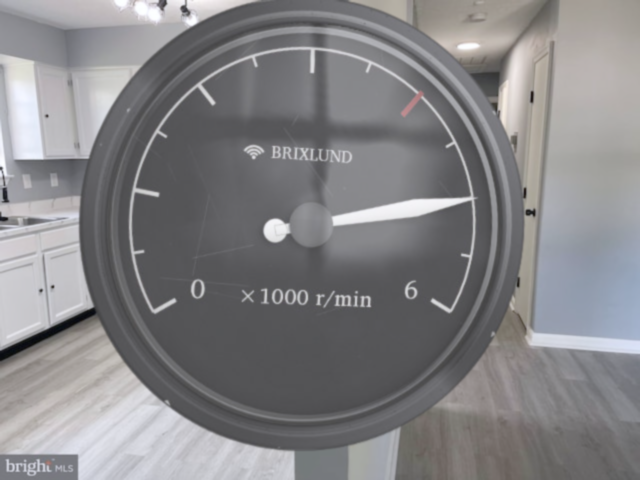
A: 5000 rpm
